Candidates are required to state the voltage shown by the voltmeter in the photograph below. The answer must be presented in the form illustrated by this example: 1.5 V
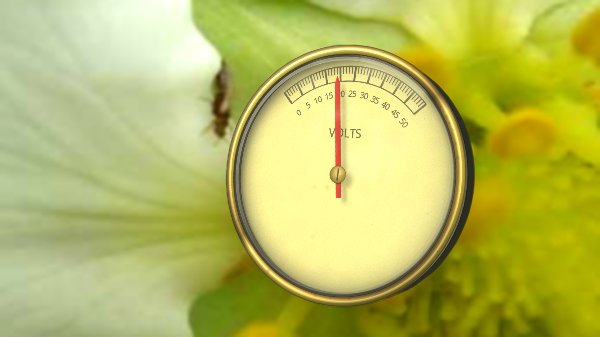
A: 20 V
